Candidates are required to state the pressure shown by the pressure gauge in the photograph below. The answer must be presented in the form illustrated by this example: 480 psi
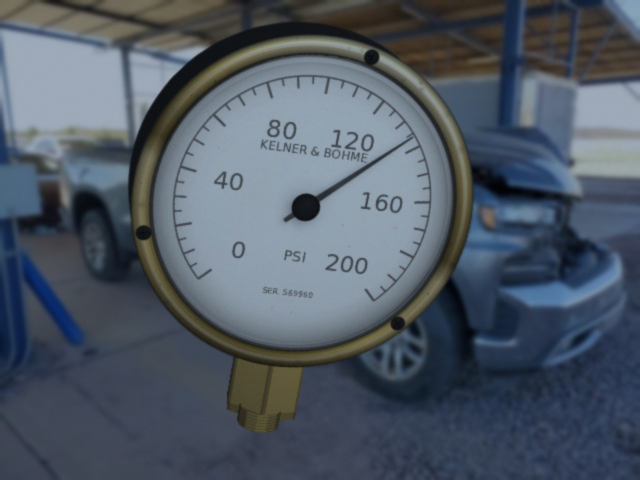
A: 135 psi
